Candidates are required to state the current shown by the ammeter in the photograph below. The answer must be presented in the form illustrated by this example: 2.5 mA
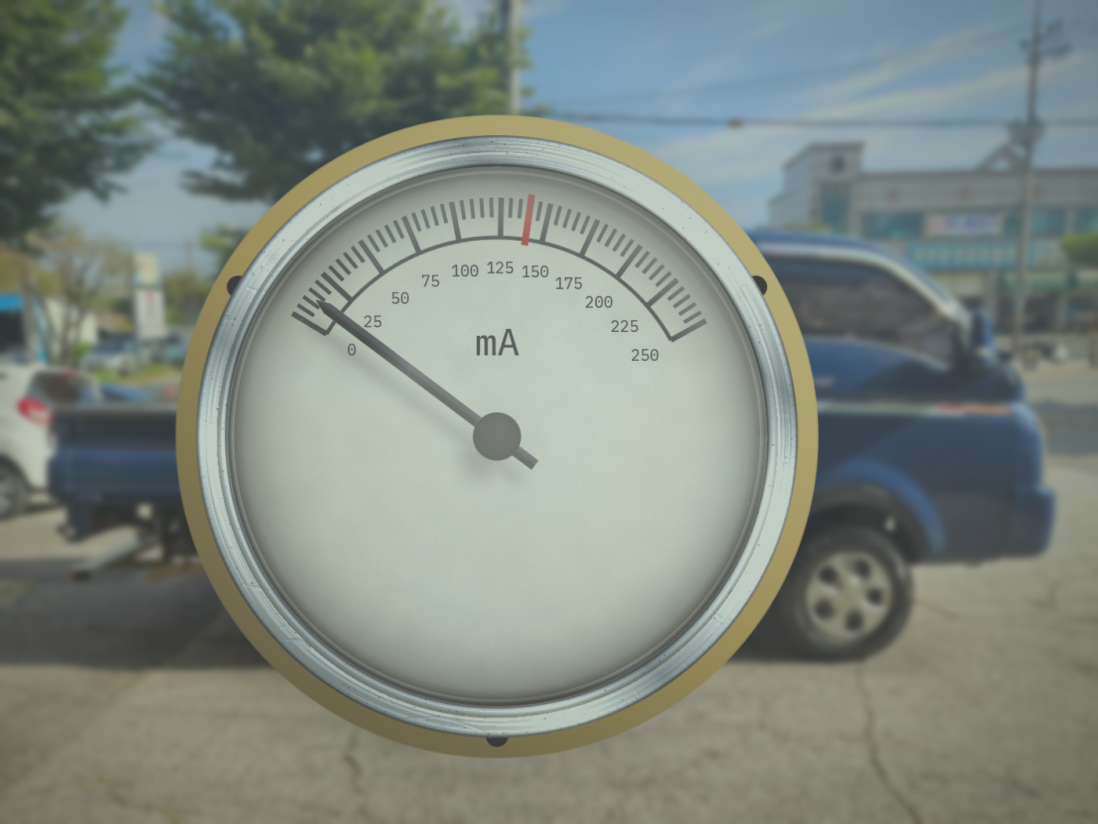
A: 12.5 mA
